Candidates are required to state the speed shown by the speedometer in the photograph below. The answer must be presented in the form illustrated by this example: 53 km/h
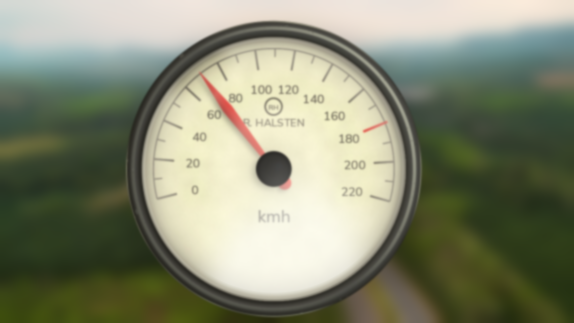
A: 70 km/h
